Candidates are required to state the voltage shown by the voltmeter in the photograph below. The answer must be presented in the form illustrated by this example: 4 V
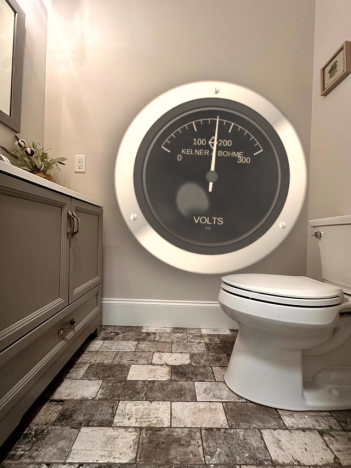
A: 160 V
